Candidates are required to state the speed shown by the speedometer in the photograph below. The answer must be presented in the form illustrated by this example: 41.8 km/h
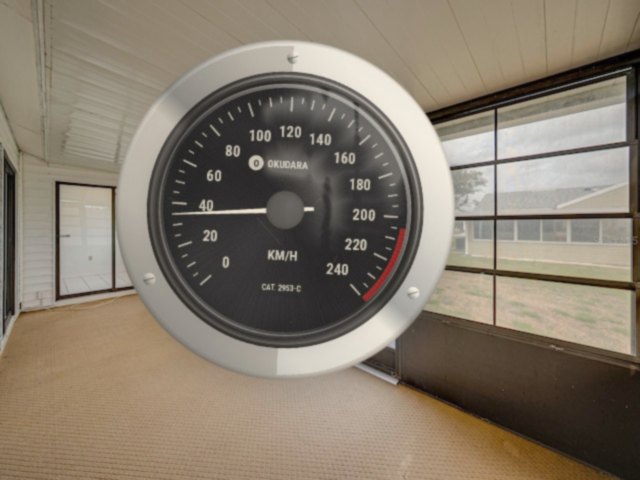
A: 35 km/h
